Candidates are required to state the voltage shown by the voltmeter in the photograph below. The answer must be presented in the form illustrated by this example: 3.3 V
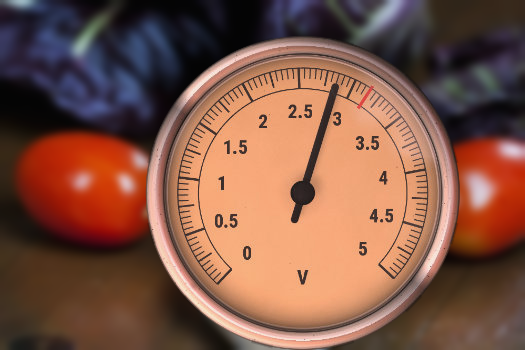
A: 2.85 V
